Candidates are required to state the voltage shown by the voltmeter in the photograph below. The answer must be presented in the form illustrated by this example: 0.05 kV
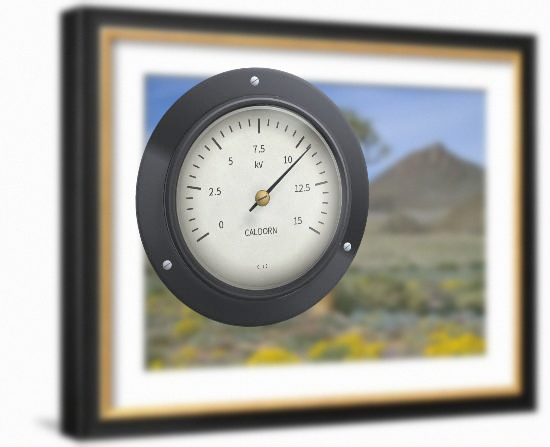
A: 10.5 kV
